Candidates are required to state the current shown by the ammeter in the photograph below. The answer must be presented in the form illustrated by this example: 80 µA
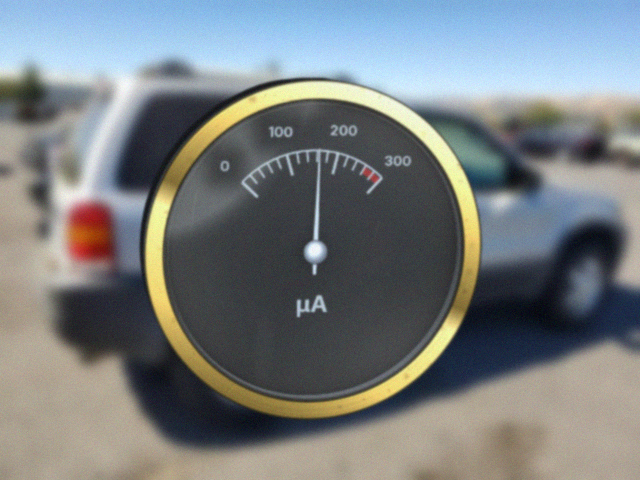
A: 160 µA
